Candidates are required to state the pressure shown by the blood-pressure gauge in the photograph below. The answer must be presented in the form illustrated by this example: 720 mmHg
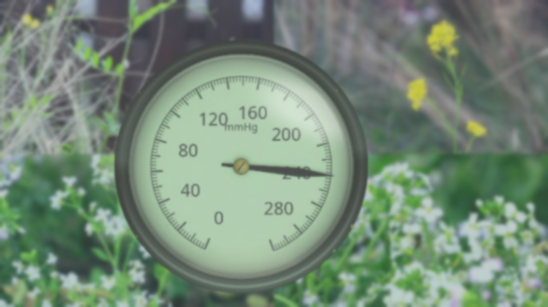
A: 240 mmHg
